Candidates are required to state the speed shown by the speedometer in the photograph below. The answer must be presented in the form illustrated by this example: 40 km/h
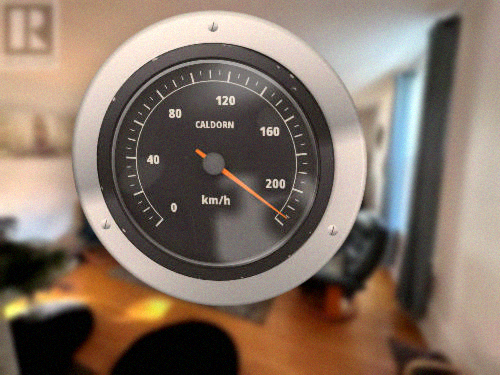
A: 215 km/h
